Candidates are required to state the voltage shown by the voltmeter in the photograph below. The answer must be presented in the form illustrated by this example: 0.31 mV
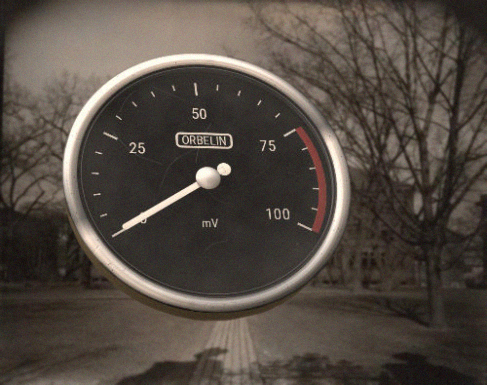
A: 0 mV
